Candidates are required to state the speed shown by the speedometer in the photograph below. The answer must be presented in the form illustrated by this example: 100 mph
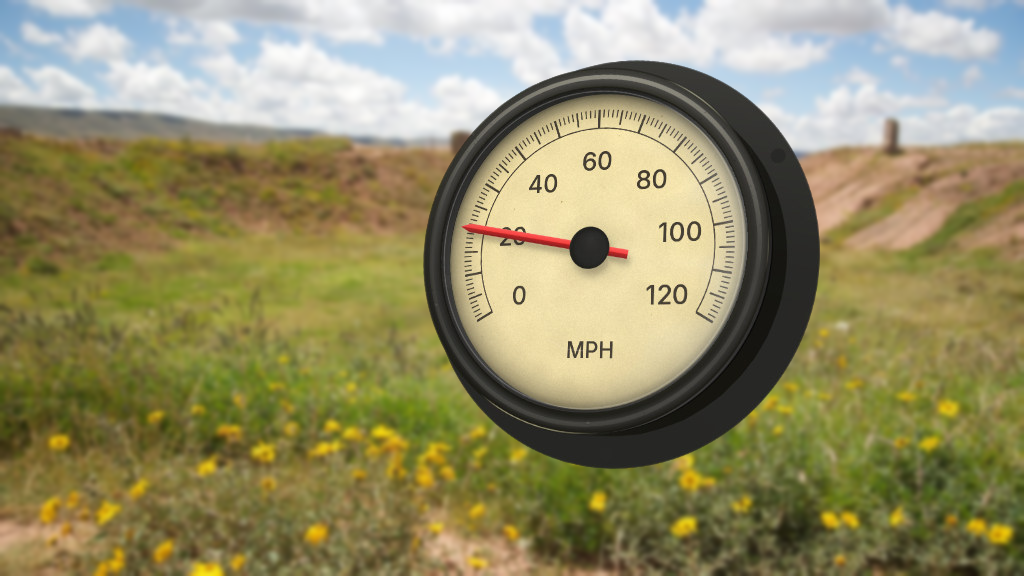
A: 20 mph
